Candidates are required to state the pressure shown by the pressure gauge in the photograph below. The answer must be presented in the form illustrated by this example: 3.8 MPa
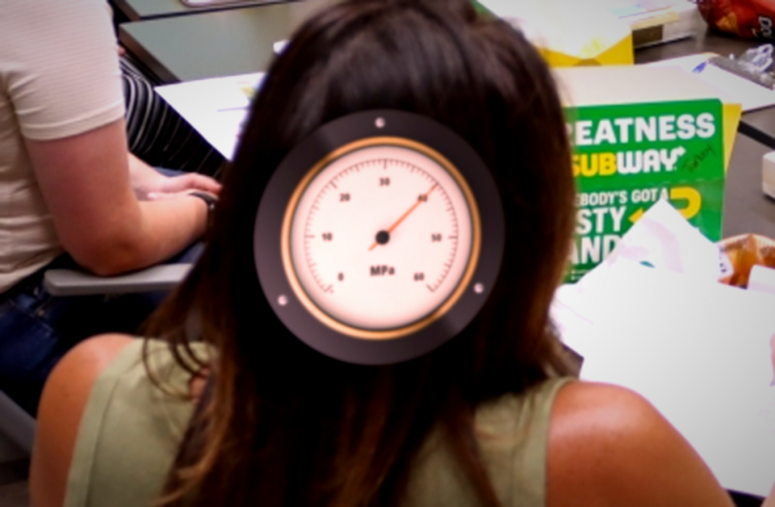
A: 40 MPa
